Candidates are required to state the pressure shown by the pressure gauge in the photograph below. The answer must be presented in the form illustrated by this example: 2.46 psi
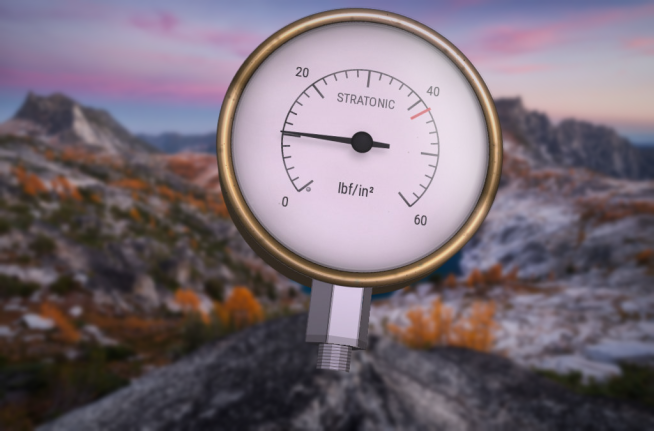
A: 10 psi
